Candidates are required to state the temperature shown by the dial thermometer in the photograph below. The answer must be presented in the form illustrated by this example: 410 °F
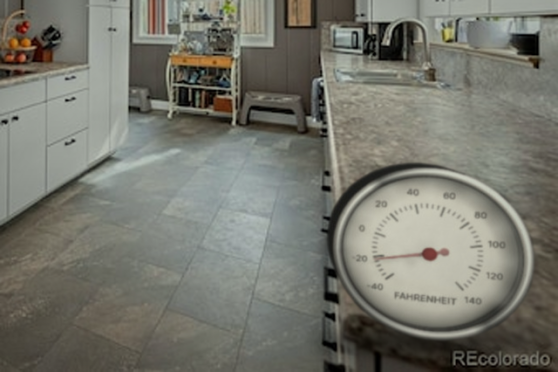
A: -20 °F
